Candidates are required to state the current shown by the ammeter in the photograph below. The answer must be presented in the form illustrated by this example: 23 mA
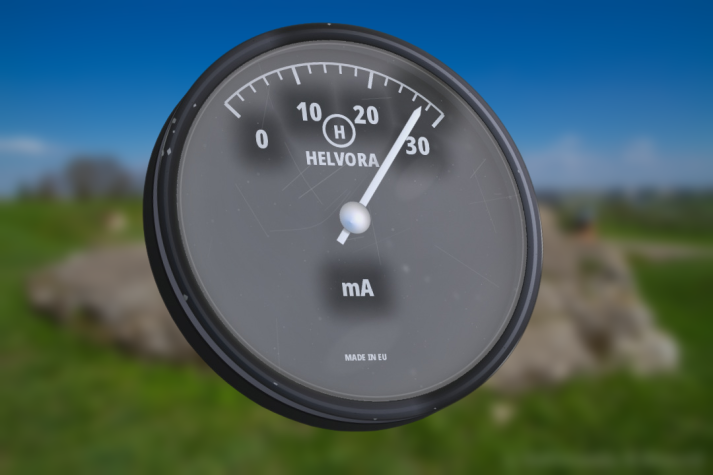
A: 27 mA
